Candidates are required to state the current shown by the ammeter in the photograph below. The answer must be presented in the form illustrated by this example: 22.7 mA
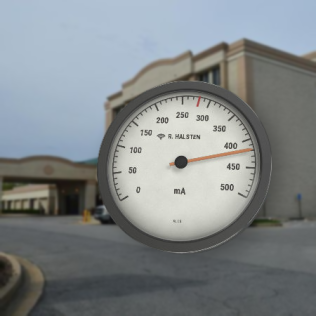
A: 420 mA
